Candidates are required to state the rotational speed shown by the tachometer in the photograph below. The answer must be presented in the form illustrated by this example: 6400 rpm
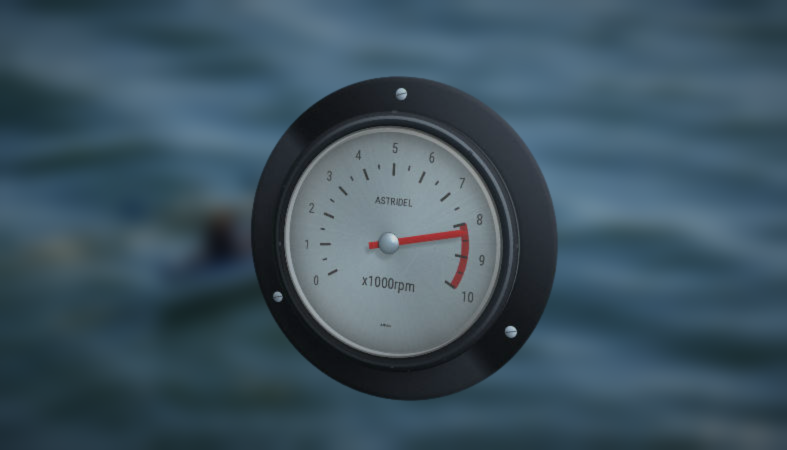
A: 8250 rpm
